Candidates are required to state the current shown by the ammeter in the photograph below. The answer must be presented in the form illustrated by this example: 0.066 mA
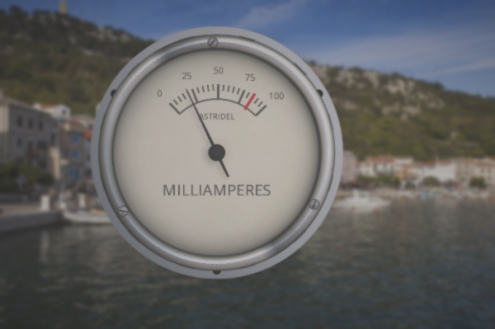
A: 20 mA
